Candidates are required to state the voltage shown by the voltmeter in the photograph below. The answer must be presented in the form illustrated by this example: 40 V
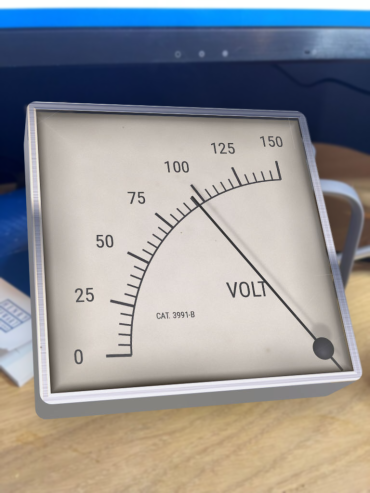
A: 95 V
